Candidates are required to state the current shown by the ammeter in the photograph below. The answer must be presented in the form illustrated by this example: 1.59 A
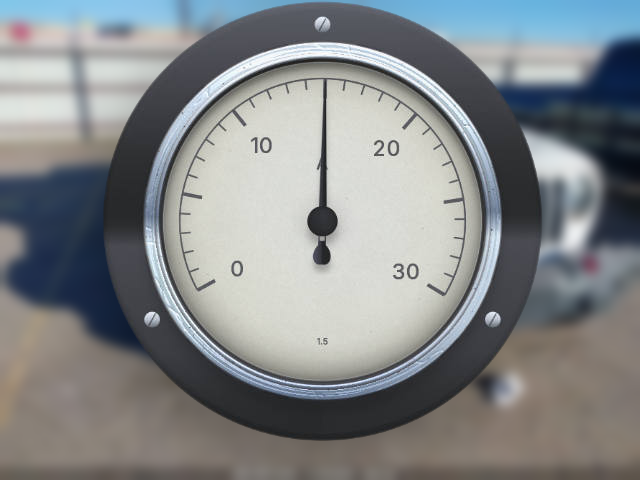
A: 15 A
